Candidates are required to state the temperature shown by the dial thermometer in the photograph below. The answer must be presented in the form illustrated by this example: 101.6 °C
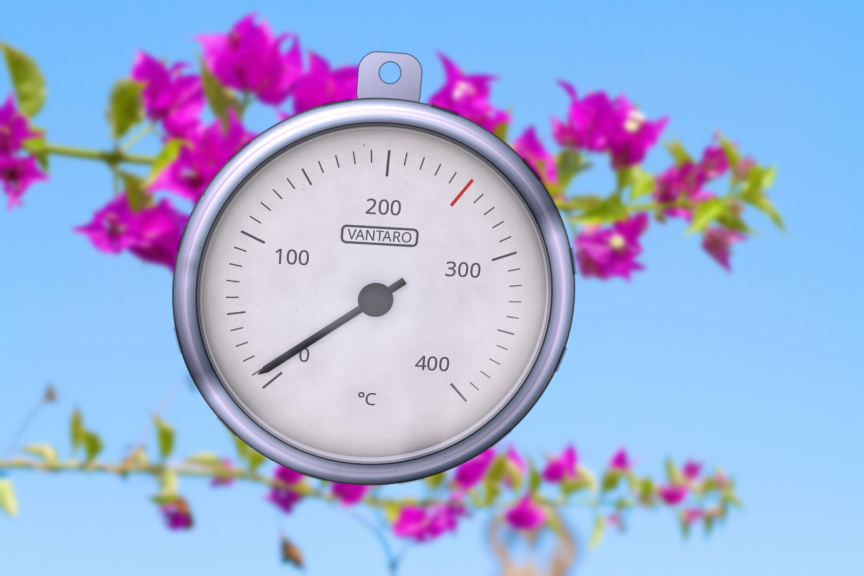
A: 10 °C
